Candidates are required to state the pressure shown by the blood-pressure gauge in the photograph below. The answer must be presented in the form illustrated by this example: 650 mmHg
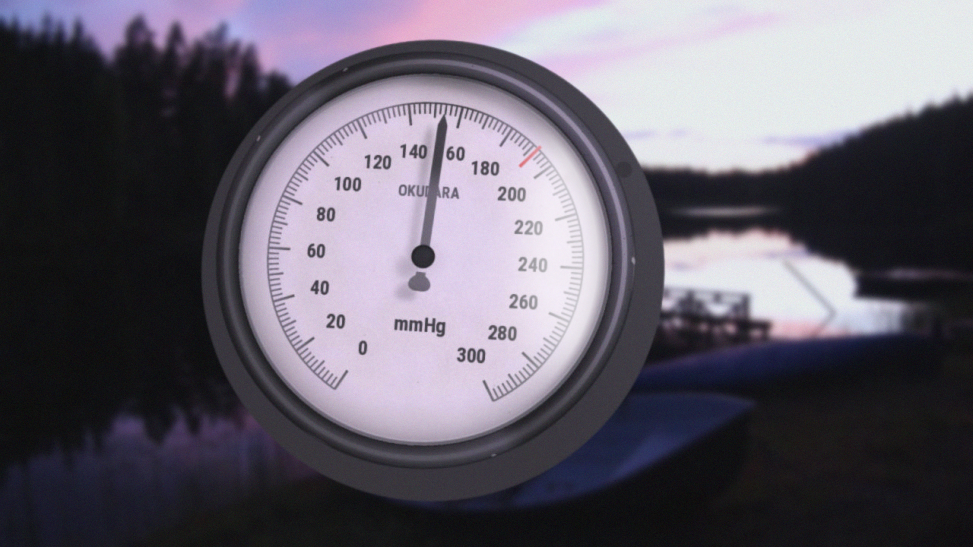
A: 154 mmHg
